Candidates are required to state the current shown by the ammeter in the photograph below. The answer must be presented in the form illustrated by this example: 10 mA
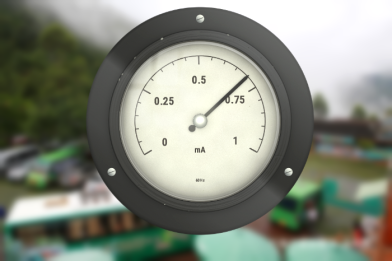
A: 0.7 mA
